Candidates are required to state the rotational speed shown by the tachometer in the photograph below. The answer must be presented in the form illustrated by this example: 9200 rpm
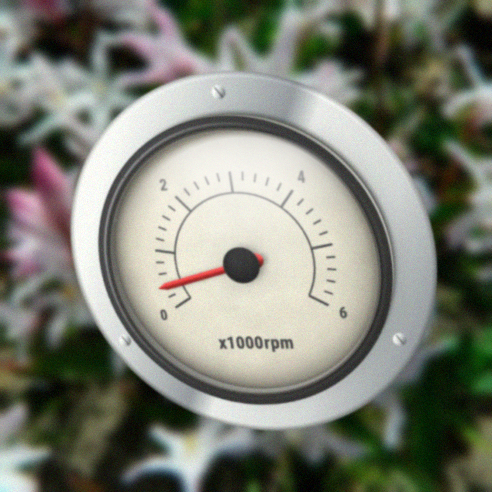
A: 400 rpm
